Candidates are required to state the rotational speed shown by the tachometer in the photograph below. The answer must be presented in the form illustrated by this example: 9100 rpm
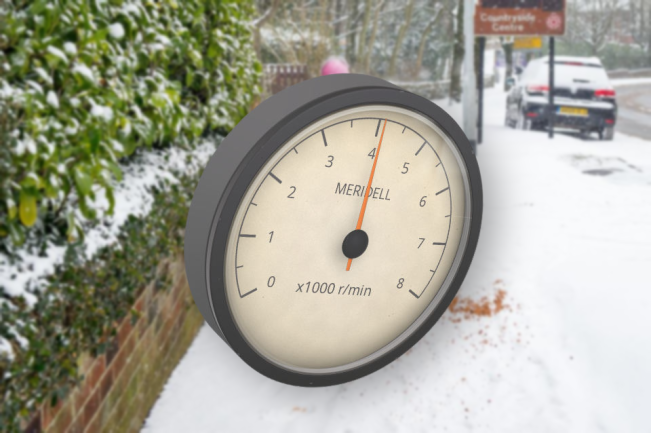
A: 4000 rpm
